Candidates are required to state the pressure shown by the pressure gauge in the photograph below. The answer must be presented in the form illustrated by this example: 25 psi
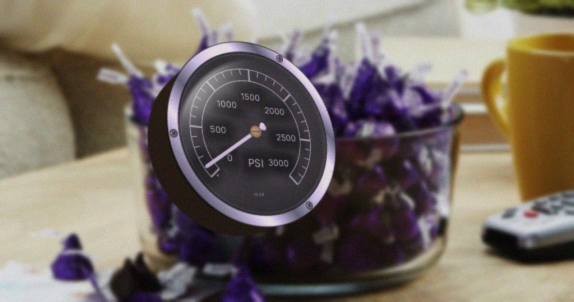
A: 100 psi
